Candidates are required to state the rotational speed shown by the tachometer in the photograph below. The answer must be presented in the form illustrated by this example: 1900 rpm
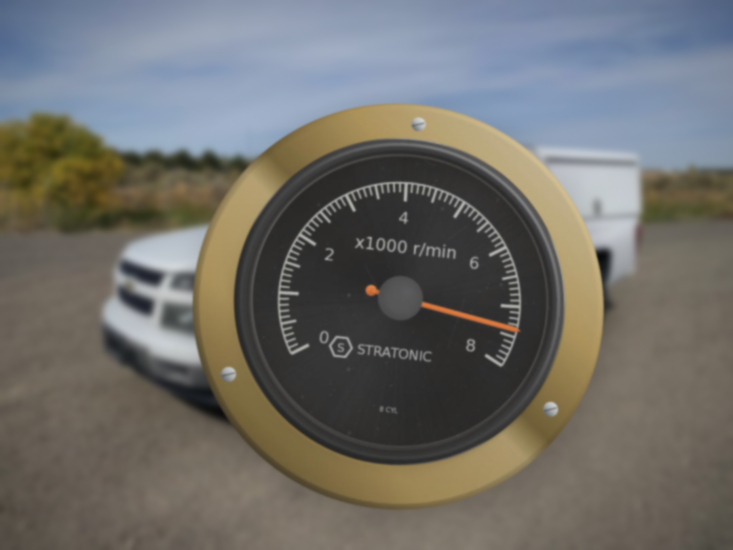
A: 7400 rpm
